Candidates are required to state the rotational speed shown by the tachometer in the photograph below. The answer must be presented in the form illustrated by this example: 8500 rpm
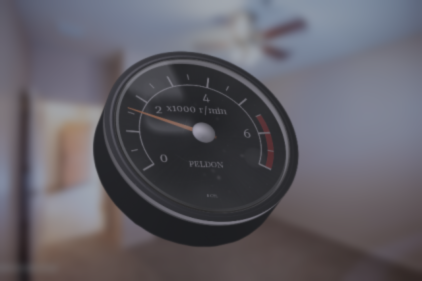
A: 1500 rpm
